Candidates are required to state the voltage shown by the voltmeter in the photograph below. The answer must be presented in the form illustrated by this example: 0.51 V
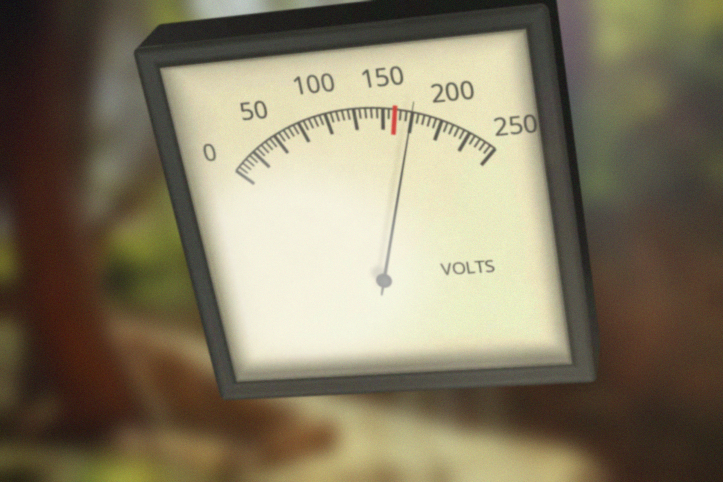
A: 175 V
